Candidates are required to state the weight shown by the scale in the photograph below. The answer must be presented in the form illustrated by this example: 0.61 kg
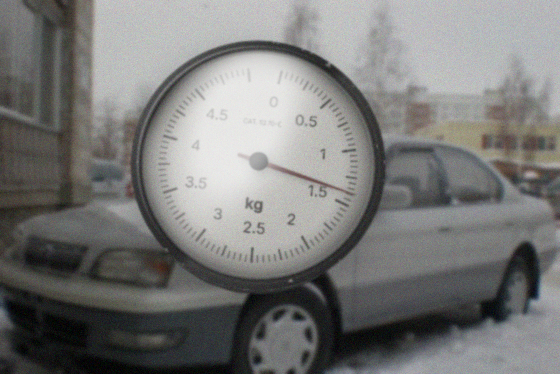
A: 1.4 kg
